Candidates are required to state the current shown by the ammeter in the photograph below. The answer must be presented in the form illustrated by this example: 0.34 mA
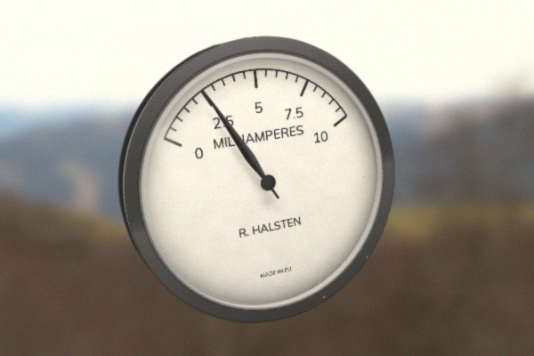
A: 2.5 mA
